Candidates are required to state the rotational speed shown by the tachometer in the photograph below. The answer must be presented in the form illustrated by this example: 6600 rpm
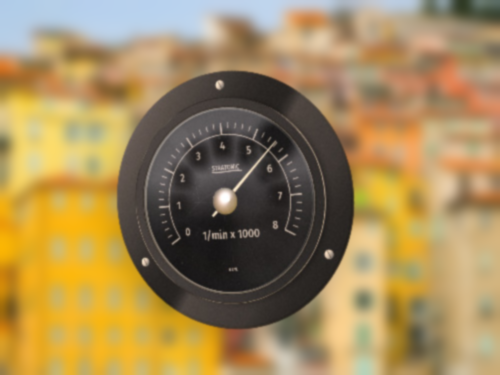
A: 5600 rpm
